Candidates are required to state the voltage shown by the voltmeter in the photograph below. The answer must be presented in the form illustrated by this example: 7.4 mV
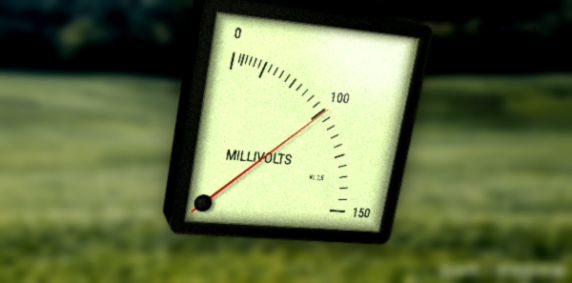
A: 100 mV
